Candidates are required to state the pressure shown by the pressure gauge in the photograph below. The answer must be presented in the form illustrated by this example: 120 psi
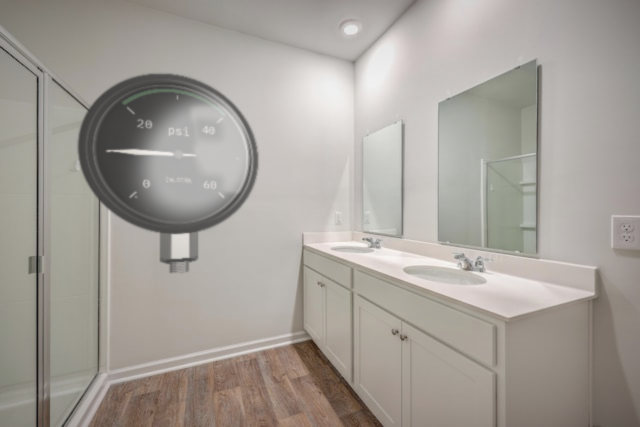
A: 10 psi
